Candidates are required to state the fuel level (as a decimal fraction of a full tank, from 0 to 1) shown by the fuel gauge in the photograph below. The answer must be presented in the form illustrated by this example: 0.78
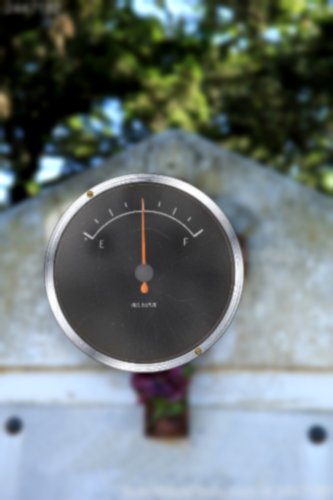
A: 0.5
